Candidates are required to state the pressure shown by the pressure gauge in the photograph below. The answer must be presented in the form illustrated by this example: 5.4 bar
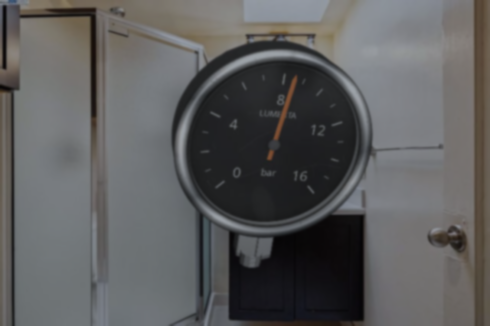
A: 8.5 bar
